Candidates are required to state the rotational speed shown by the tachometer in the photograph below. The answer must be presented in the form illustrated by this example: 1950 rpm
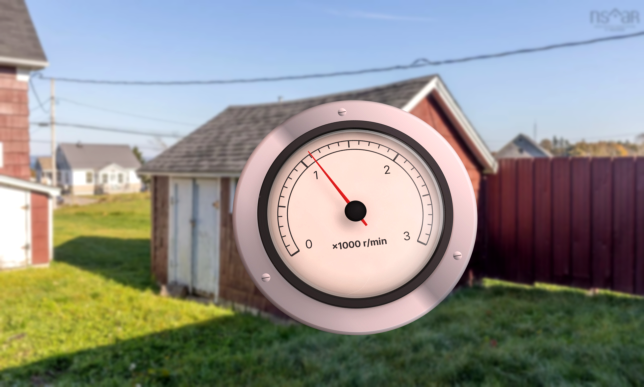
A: 1100 rpm
